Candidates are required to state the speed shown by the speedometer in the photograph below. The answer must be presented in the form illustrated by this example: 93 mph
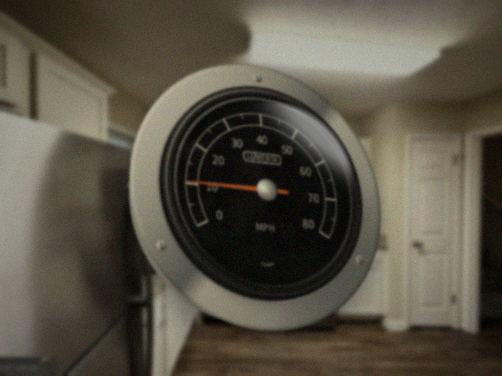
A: 10 mph
